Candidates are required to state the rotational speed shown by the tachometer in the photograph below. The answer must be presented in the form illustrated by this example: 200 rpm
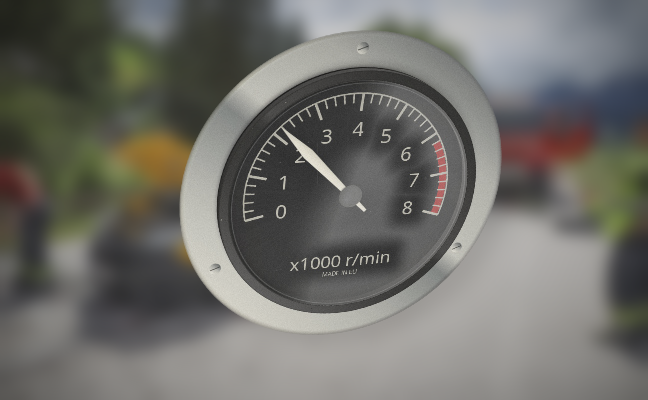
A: 2200 rpm
